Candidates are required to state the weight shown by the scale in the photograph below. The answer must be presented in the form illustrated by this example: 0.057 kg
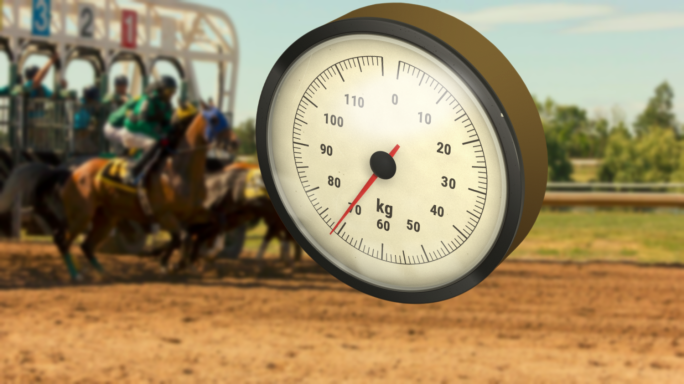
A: 71 kg
